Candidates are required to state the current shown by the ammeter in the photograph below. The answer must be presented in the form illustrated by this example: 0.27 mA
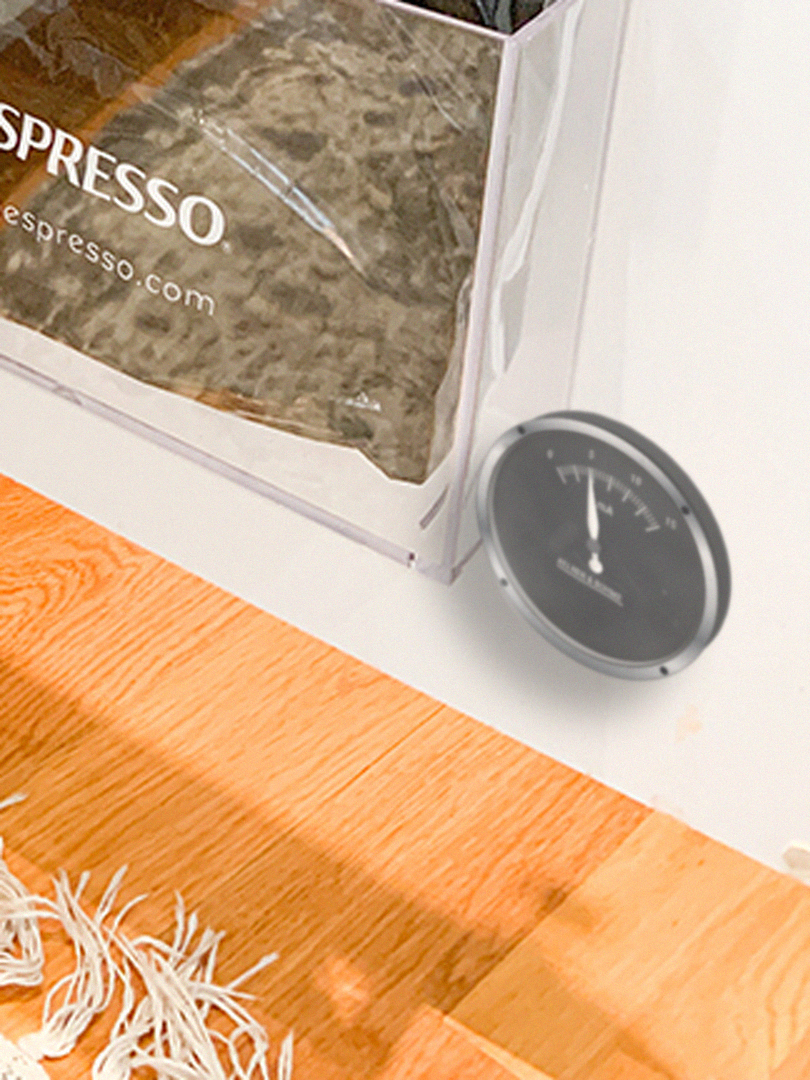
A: 5 mA
